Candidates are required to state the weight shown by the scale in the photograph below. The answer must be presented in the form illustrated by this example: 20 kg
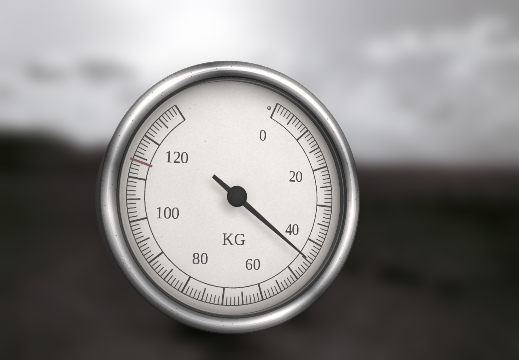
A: 45 kg
